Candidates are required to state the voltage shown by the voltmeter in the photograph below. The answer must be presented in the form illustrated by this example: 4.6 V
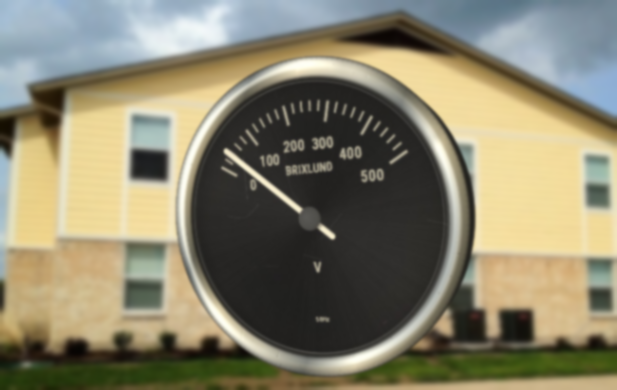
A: 40 V
